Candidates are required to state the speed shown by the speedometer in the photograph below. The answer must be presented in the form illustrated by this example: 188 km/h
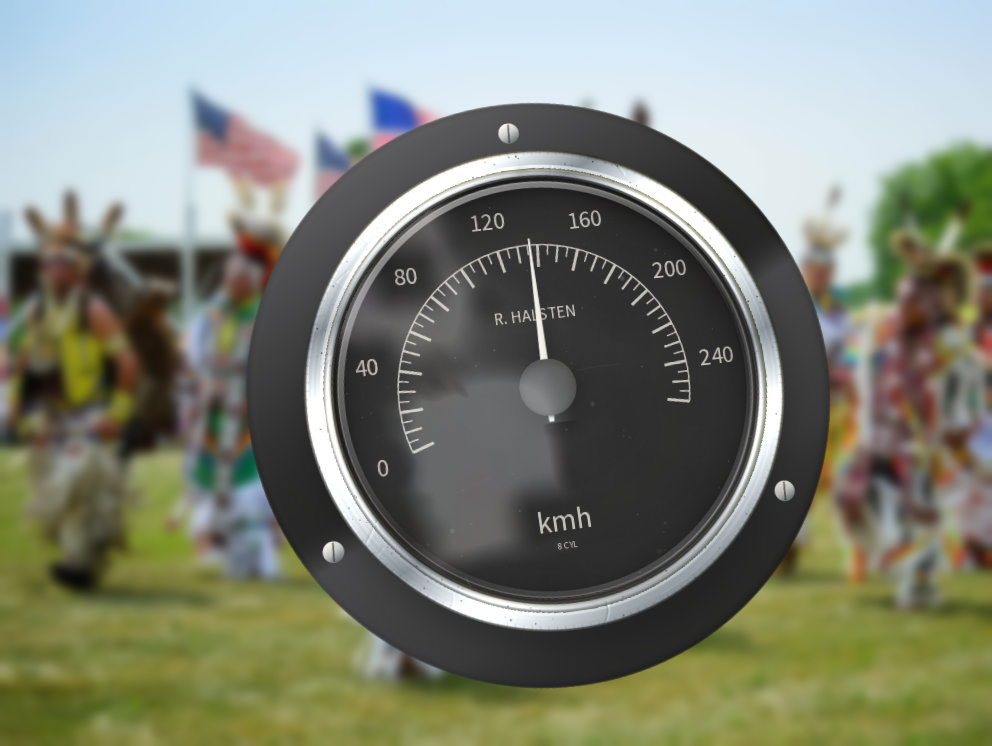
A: 135 km/h
